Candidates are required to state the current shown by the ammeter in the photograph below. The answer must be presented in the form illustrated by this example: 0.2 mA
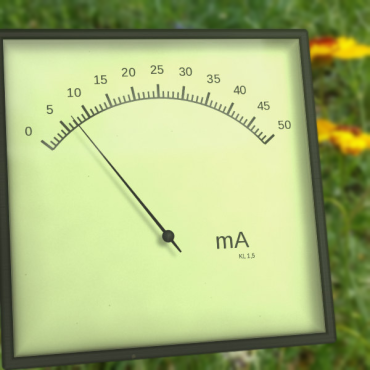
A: 7 mA
